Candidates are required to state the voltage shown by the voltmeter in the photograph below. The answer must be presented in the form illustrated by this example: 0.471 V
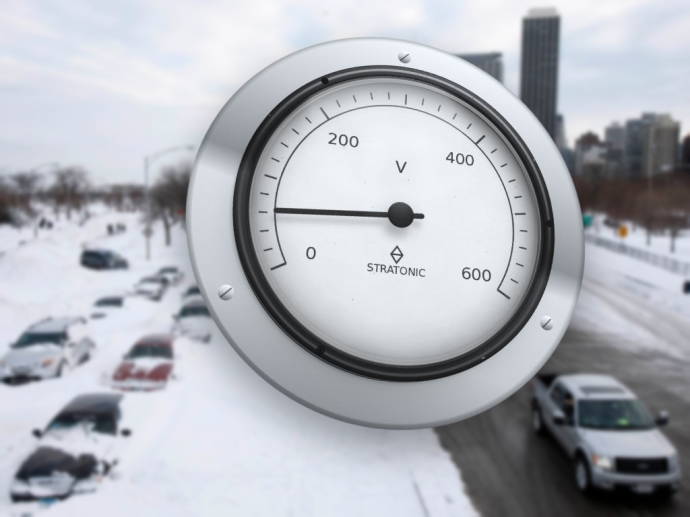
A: 60 V
